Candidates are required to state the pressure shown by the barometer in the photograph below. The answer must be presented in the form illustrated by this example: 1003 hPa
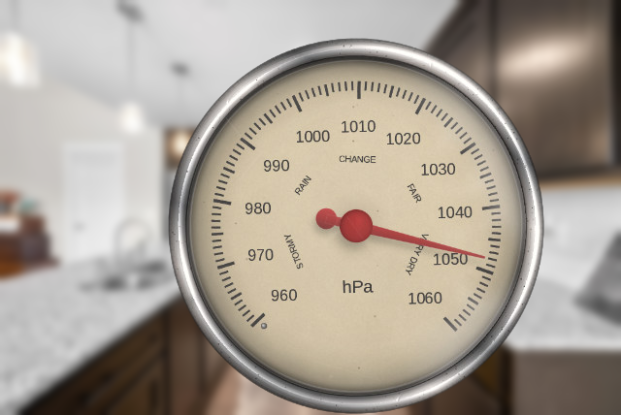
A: 1048 hPa
